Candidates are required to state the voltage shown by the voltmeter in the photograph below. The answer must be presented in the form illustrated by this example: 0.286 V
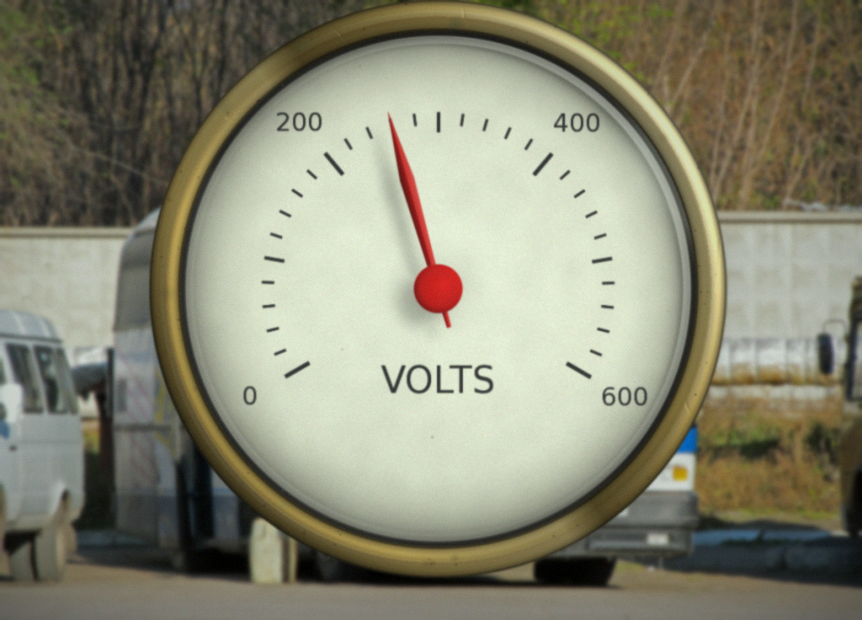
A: 260 V
